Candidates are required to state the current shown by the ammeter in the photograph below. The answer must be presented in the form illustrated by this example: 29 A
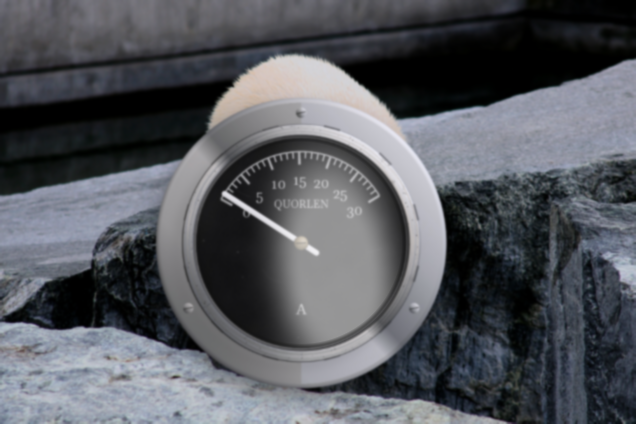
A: 1 A
